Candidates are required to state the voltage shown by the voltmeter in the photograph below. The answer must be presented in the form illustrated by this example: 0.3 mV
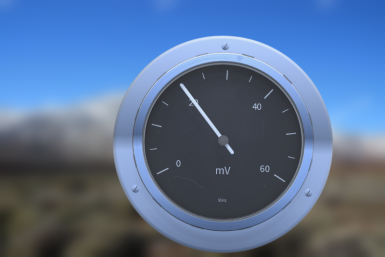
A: 20 mV
